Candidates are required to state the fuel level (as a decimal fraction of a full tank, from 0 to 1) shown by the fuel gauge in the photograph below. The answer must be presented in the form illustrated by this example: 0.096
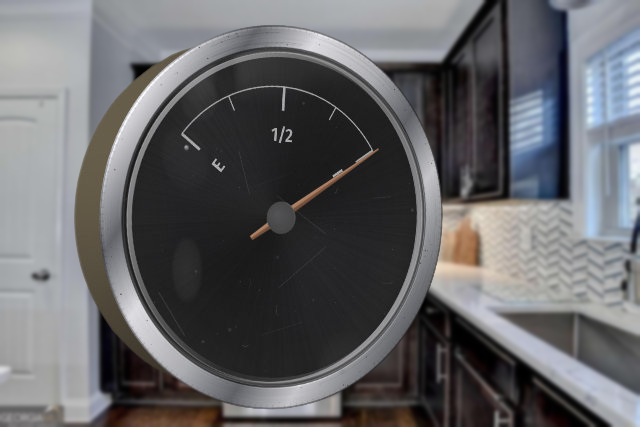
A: 1
